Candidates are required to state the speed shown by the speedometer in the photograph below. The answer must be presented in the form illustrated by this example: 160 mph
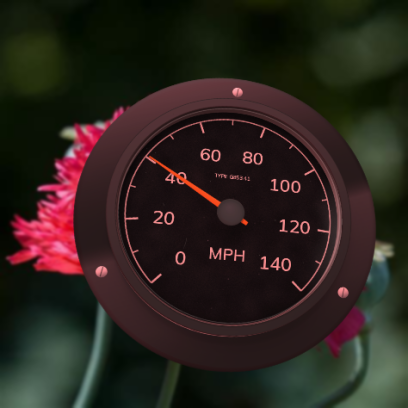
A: 40 mph
